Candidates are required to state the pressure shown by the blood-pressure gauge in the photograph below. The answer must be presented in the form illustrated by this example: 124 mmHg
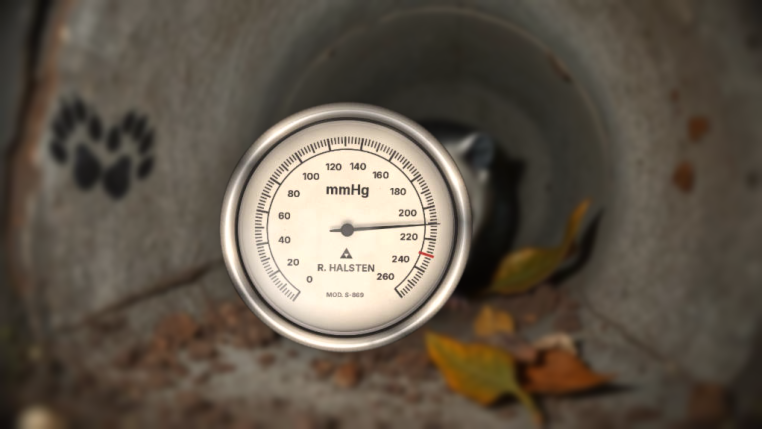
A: 210 mmHg
